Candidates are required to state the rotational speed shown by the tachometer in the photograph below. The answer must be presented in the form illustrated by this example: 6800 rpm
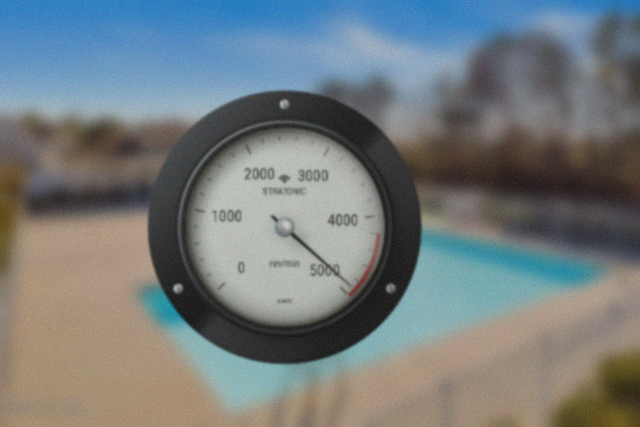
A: 4900 rpm
